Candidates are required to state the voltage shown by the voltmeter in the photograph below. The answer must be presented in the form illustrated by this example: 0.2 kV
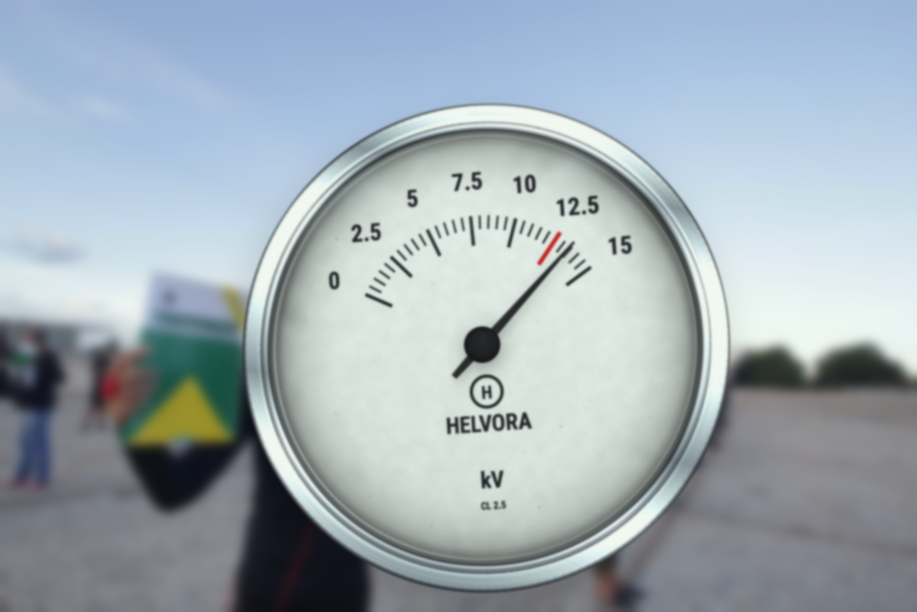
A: 13.5 kV
